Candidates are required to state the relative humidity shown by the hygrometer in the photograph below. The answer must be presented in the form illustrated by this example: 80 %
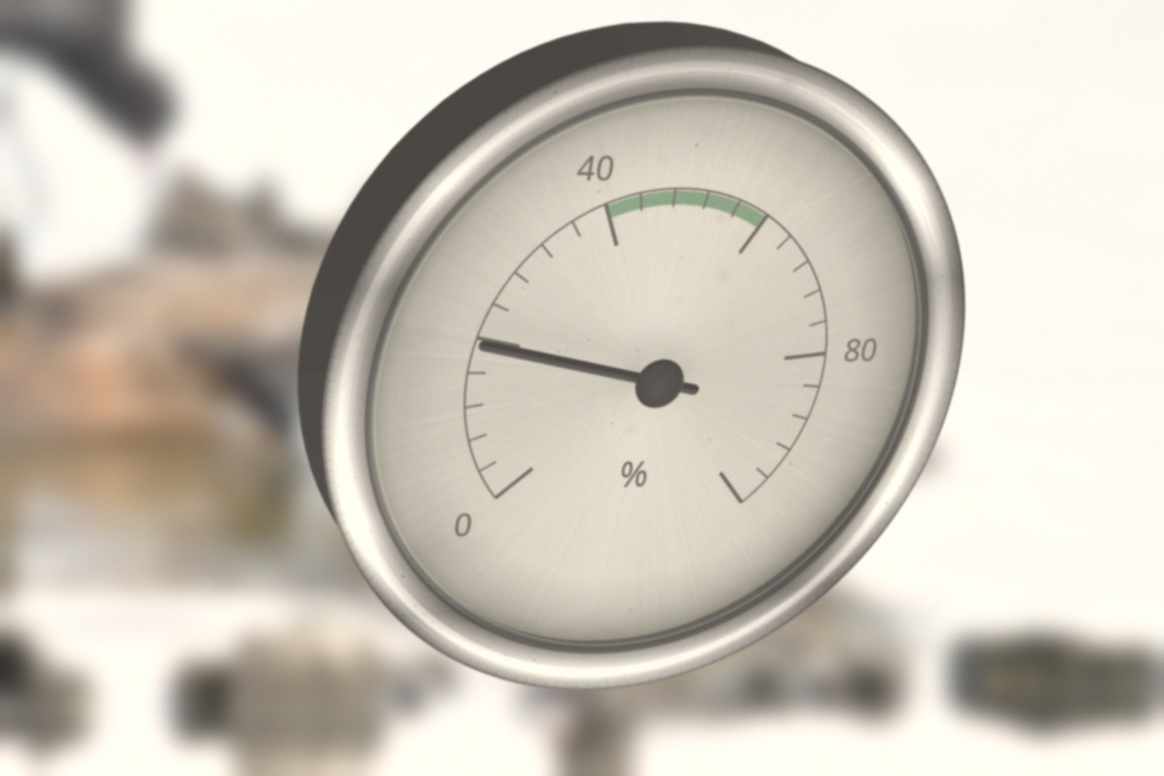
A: 20 %
